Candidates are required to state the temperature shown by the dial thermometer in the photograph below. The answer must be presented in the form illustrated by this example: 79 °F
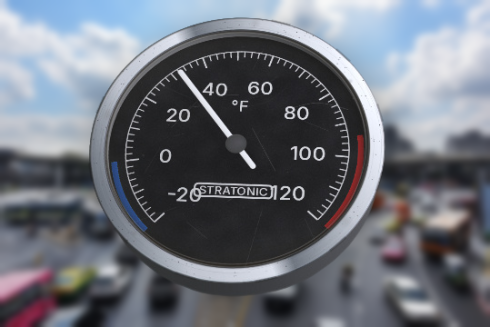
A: 32 °F
